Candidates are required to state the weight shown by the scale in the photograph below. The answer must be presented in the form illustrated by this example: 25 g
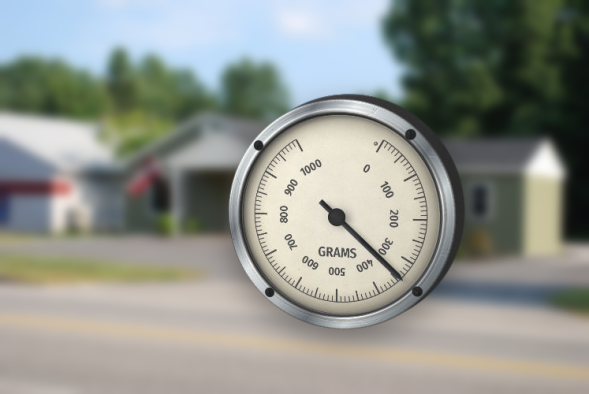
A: 340 g
